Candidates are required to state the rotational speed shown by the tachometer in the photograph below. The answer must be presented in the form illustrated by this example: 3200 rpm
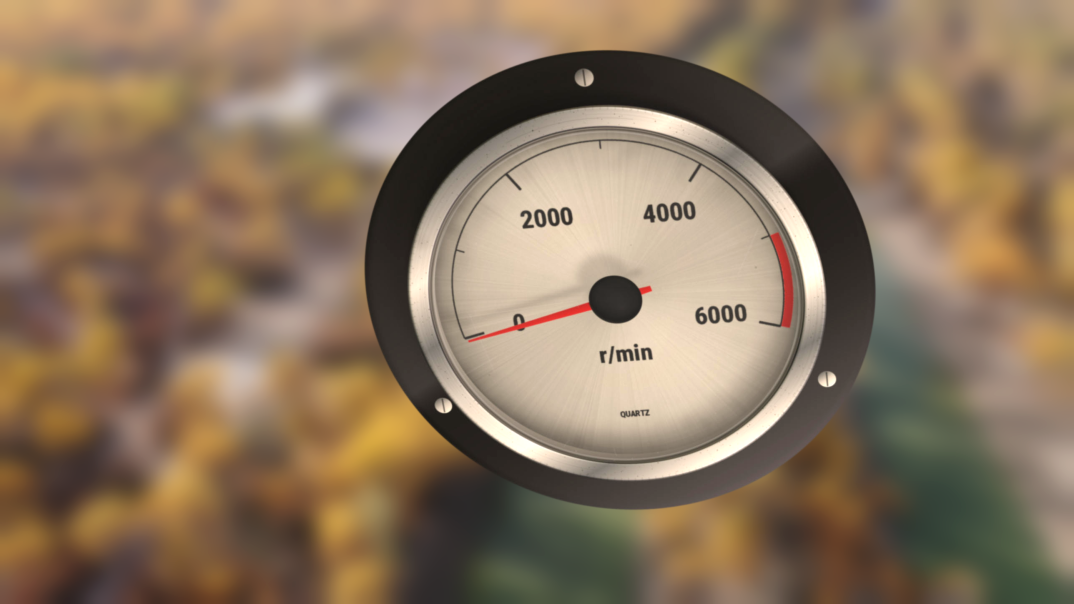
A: 0 rpm
